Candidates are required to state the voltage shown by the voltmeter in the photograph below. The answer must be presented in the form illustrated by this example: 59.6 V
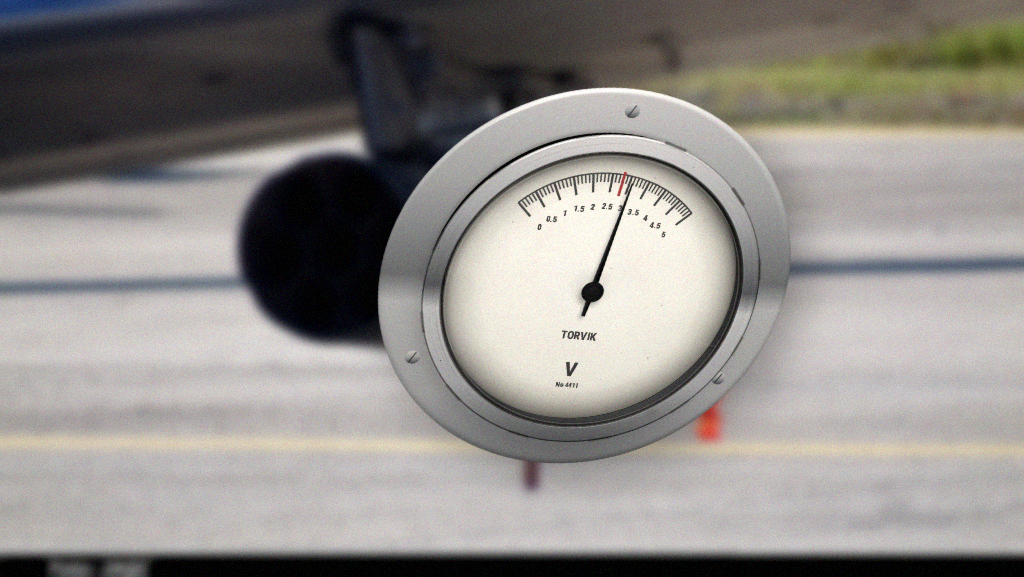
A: 3 V
